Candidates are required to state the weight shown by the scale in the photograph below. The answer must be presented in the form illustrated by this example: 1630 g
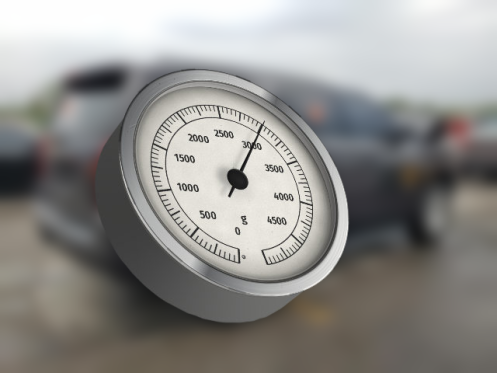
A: 3000 g
